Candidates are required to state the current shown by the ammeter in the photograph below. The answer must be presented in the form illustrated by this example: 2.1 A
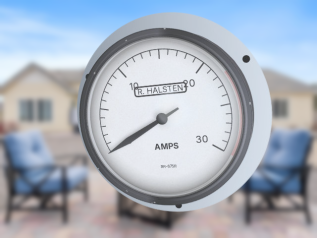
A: 0 A
